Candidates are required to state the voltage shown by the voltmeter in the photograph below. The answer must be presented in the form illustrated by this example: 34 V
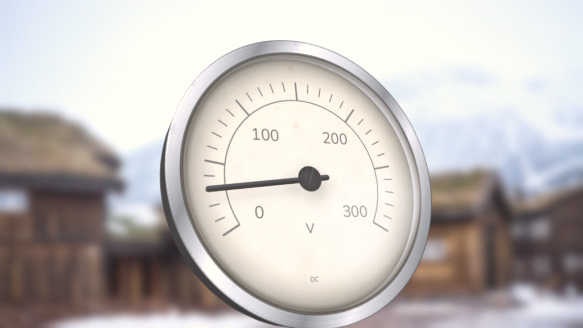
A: 30 V
